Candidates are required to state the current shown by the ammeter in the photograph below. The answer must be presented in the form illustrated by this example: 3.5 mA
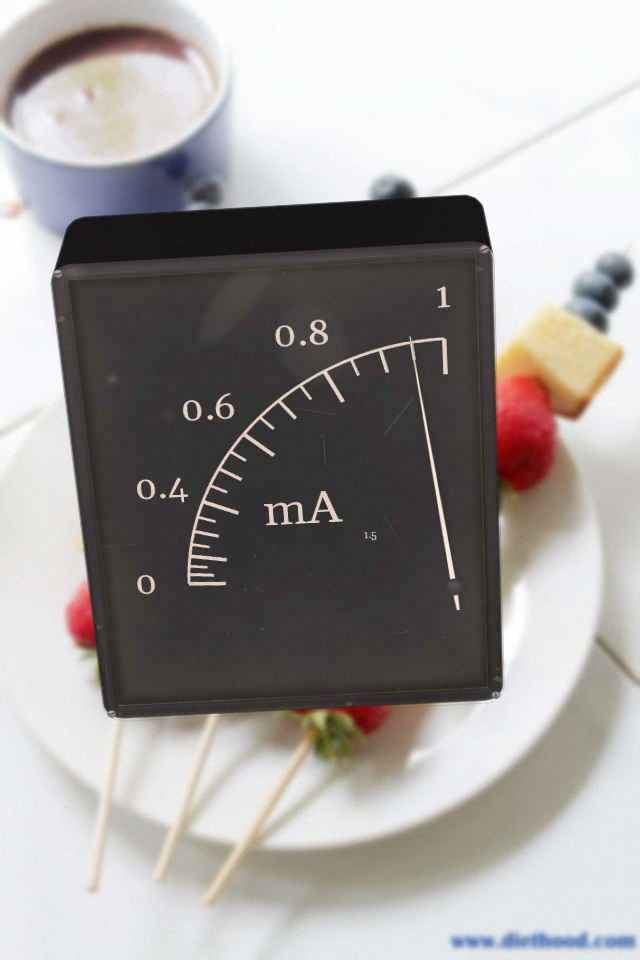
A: 0.95 mA
